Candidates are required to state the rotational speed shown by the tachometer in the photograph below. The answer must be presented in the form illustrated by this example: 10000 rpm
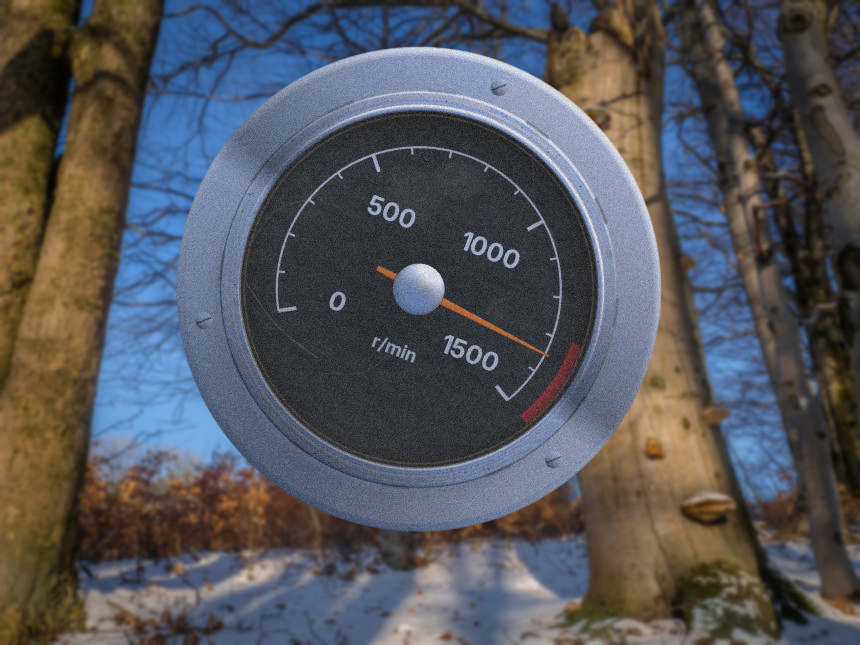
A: 1350 rpm
